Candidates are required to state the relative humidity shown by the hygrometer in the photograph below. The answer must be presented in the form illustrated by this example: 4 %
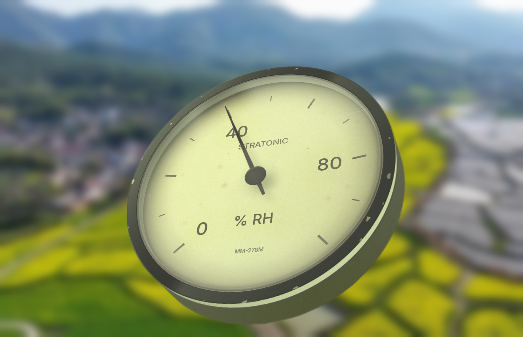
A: 40 %
